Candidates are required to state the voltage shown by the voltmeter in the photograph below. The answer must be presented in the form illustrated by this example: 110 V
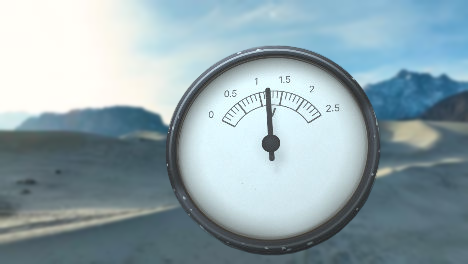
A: 1.2 V
